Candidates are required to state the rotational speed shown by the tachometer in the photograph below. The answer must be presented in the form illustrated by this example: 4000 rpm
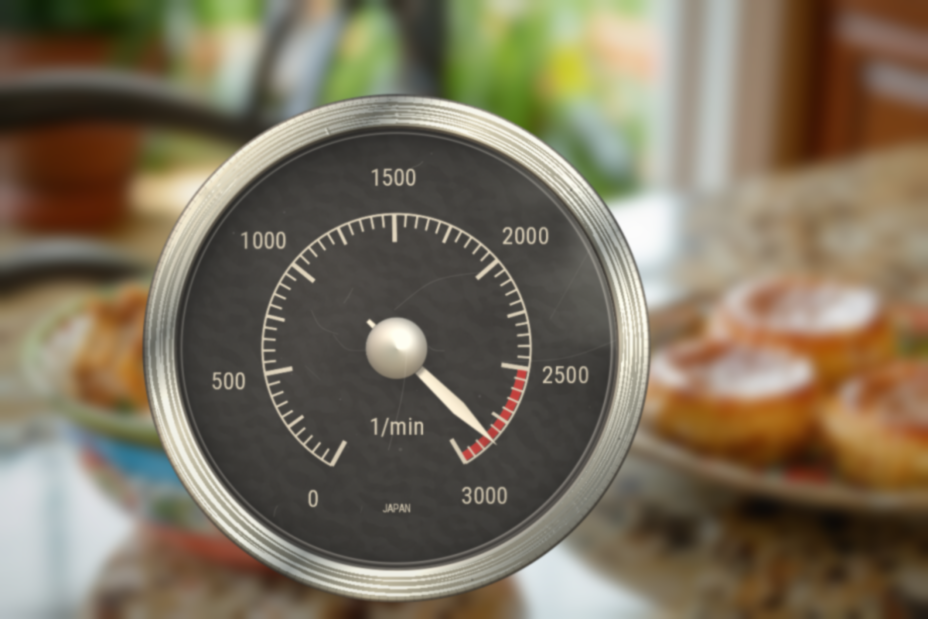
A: 2850 rpm
